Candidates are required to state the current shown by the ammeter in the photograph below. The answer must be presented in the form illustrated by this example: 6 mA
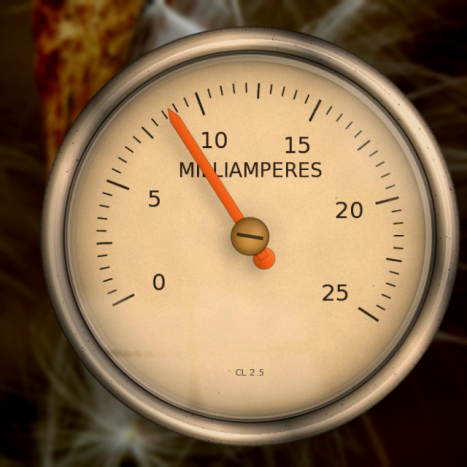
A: 8.75 mA
